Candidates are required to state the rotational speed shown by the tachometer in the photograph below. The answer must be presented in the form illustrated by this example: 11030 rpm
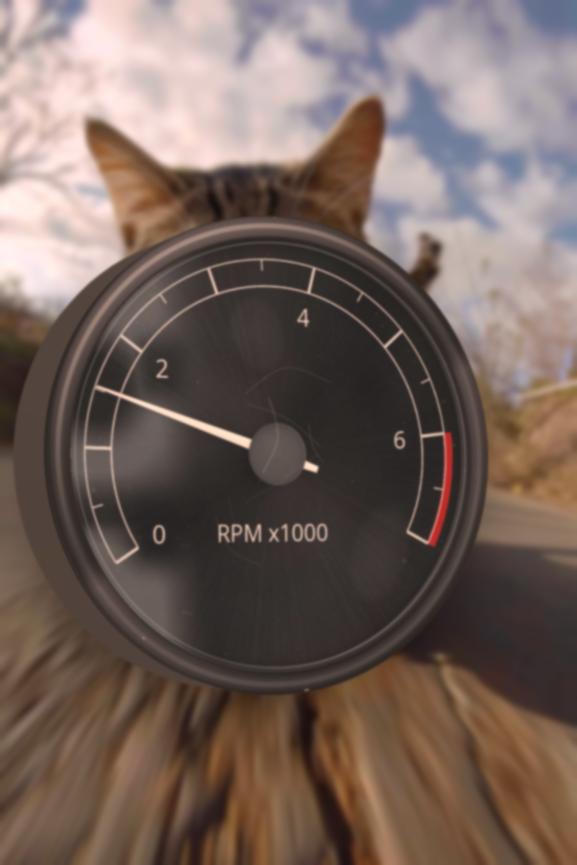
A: 1500 rpm
